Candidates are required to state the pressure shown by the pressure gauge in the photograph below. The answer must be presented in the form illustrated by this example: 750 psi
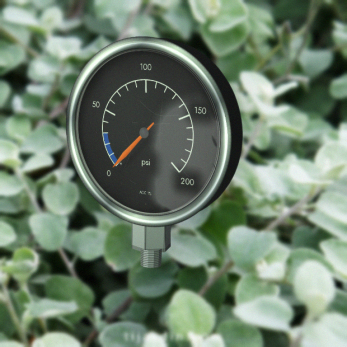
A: 0 psi
